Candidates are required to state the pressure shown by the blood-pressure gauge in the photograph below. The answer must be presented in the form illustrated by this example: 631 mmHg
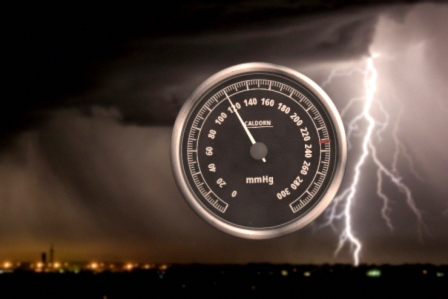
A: 120 mmHg
